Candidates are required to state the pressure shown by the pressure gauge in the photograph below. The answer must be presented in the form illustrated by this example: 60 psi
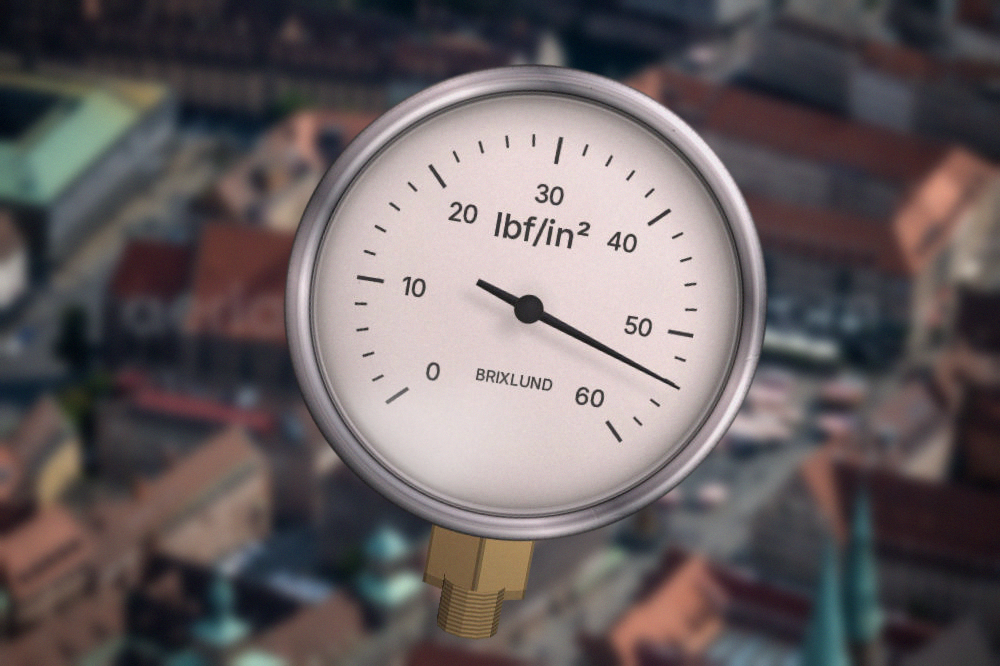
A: 54 psi
